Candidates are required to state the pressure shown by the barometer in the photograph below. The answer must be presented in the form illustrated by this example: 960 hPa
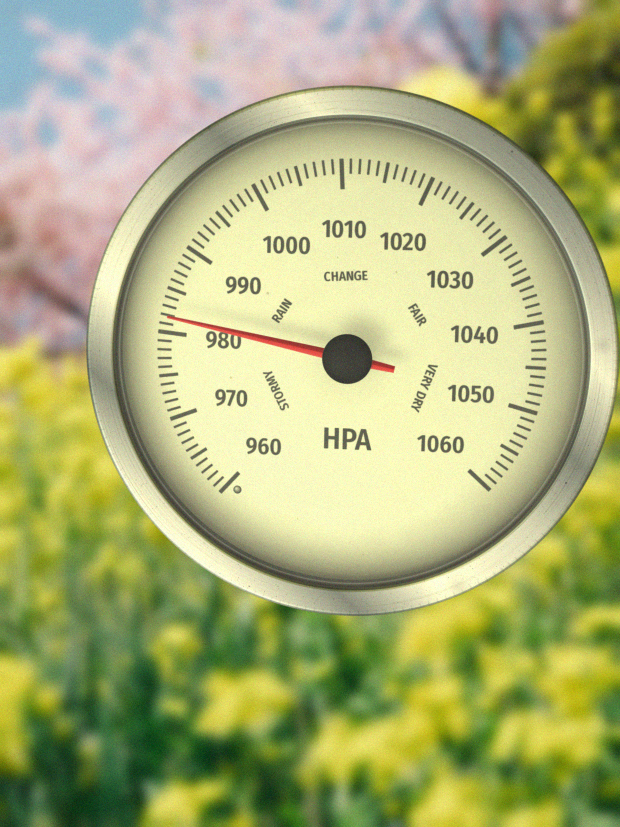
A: 982 hPa
